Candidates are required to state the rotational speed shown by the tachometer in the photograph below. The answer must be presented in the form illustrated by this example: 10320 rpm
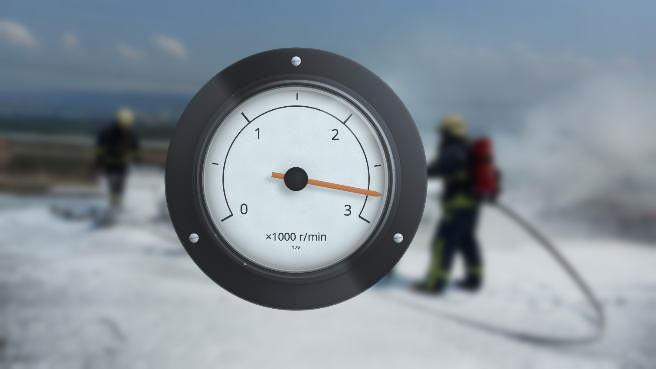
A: 2750 rpm
